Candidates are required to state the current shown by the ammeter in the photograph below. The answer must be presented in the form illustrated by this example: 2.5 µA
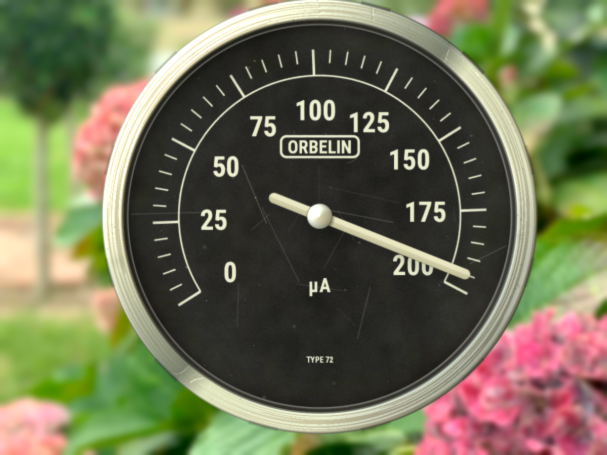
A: 195 µA
